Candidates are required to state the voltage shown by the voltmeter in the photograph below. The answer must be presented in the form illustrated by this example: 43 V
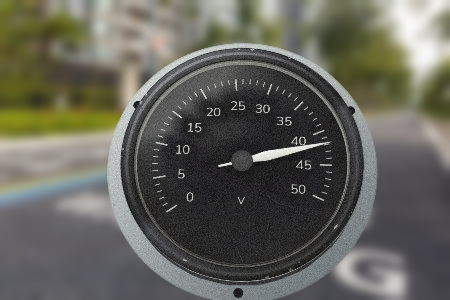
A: 42 V
